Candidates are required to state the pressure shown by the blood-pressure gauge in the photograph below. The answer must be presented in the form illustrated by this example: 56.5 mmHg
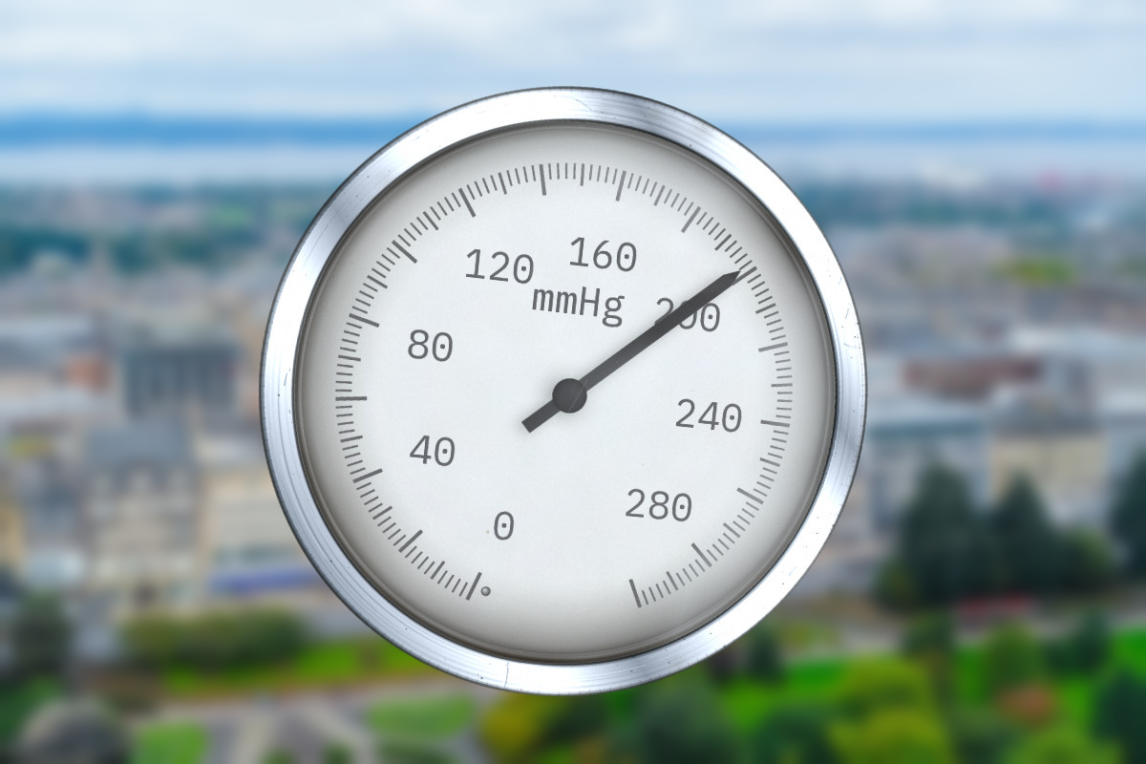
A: 198 mmHg
